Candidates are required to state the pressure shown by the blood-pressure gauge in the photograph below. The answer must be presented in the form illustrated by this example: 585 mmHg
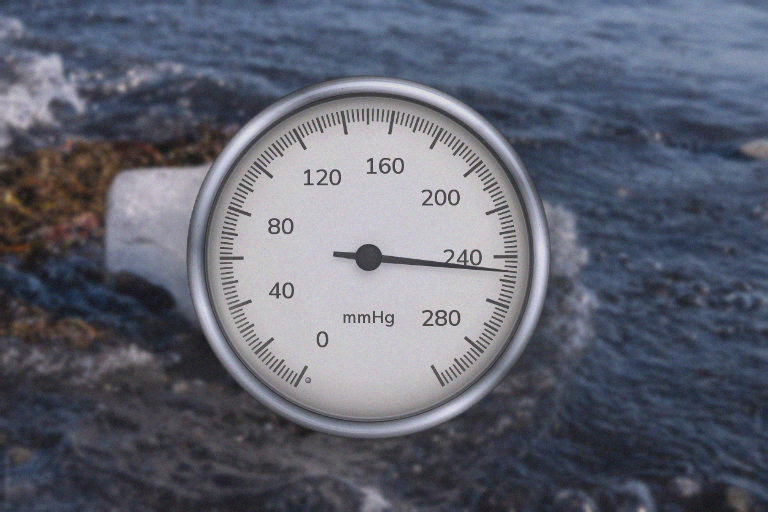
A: 246 mmHg
